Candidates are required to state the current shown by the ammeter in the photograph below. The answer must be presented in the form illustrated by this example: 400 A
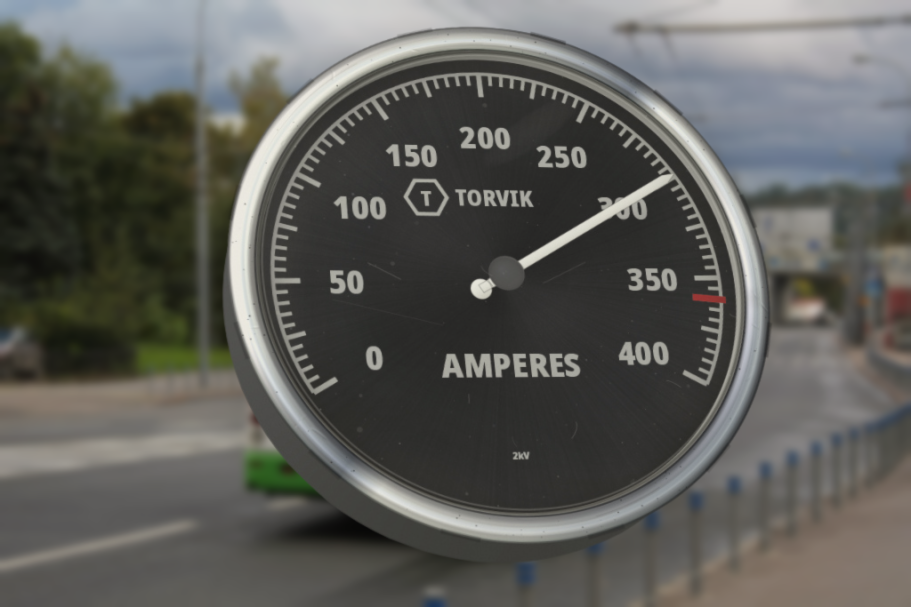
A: 300 A
